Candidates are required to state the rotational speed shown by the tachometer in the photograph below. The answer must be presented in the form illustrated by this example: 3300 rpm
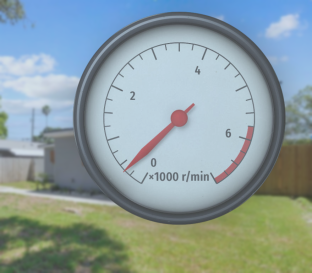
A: 375 rpm
